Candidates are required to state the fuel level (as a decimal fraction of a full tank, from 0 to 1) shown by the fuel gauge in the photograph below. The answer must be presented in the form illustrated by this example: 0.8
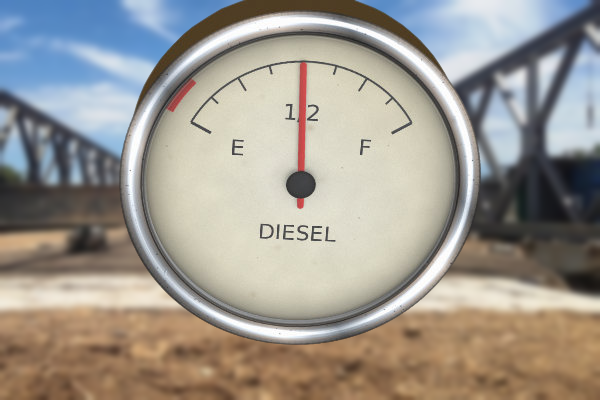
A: 0.5
